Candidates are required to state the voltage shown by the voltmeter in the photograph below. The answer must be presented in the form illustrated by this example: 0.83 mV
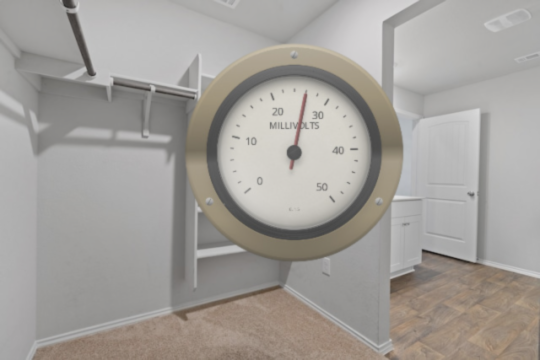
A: 26 mV
